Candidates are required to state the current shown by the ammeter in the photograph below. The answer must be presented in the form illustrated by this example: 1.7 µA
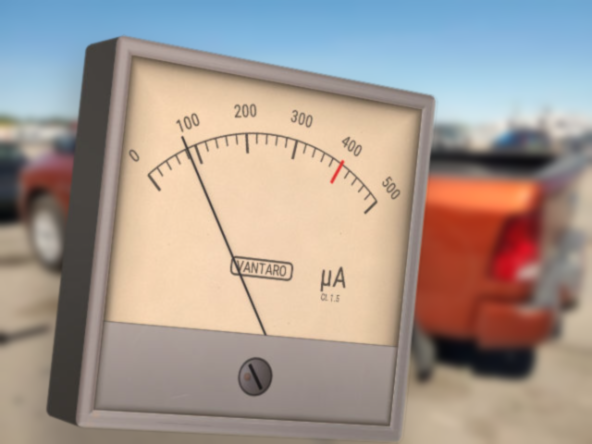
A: 80 µA
